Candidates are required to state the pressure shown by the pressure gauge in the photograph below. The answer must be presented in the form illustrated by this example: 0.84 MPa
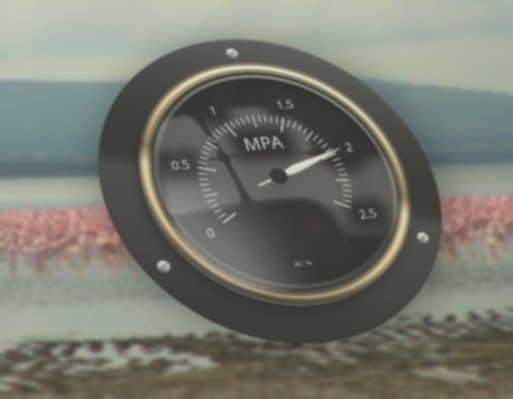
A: 2 MPa
